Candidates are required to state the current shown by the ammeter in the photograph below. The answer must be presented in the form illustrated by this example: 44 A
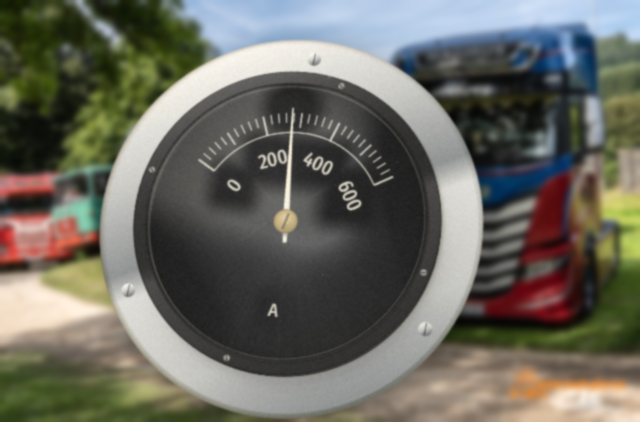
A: 280 A
